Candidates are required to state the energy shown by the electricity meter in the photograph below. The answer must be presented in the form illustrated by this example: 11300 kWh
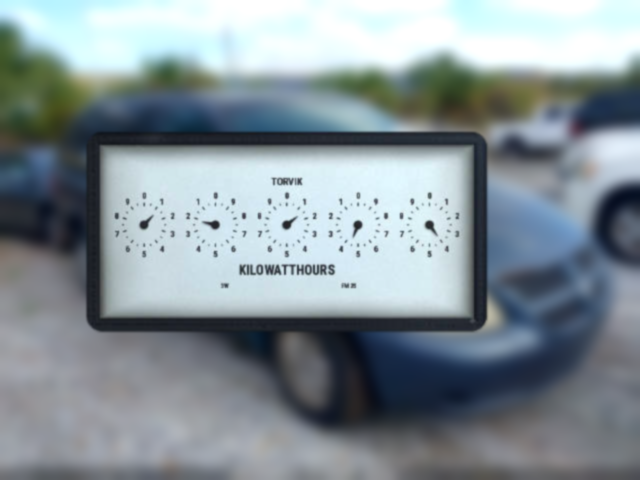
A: 12144 kWh
